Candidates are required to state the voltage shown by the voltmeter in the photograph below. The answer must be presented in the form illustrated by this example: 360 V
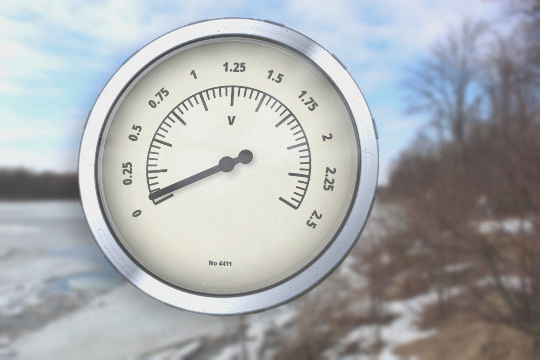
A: 0.05 V
